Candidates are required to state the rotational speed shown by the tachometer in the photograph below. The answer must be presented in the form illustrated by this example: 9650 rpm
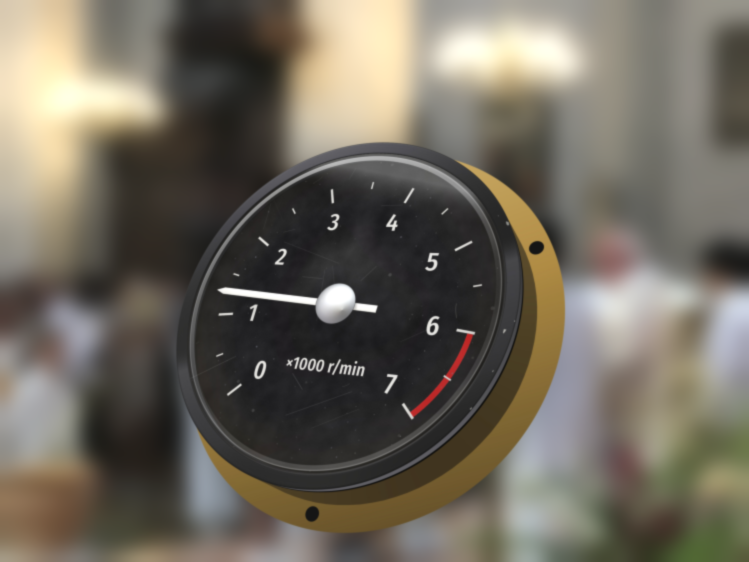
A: 1250 rpm
